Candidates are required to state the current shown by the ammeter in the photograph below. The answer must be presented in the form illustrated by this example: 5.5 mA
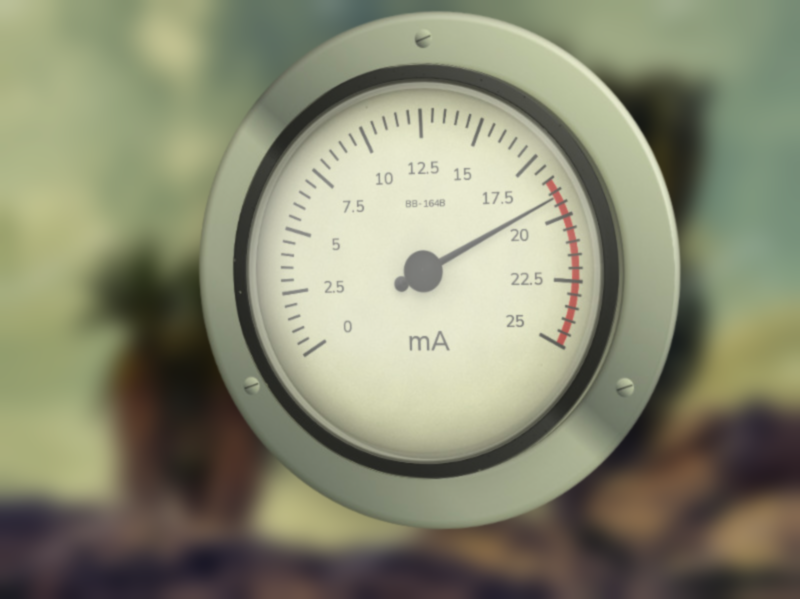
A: 19.25 mA
